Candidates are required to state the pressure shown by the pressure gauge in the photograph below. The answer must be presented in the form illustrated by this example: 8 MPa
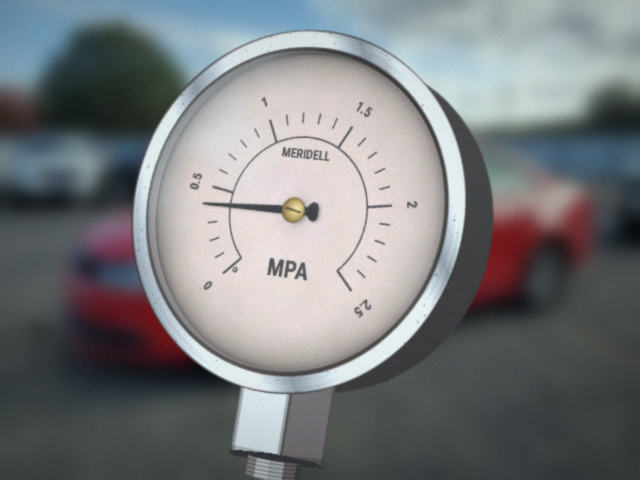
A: 0.4 MPa
